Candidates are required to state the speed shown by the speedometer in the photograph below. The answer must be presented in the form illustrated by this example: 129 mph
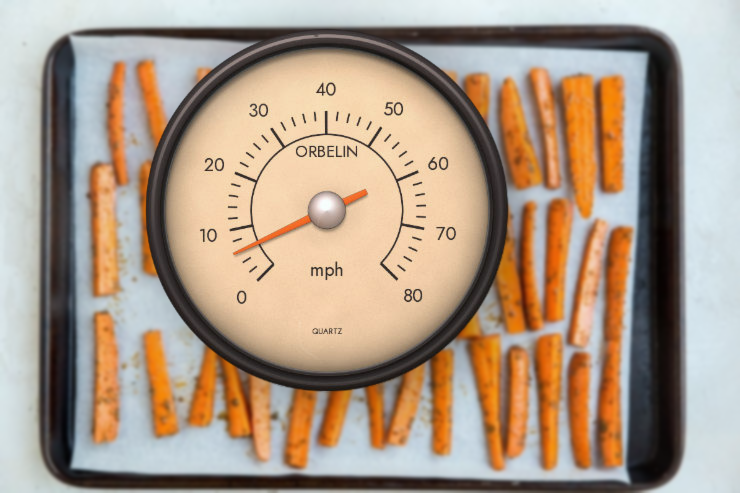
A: 6 mph
